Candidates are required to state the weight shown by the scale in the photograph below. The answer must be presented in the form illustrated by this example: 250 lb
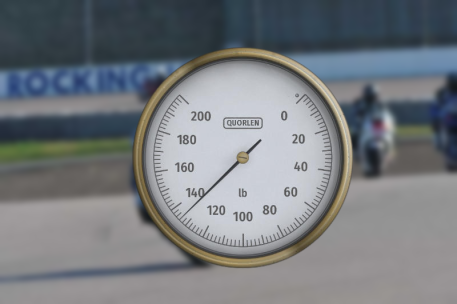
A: 134 lb
